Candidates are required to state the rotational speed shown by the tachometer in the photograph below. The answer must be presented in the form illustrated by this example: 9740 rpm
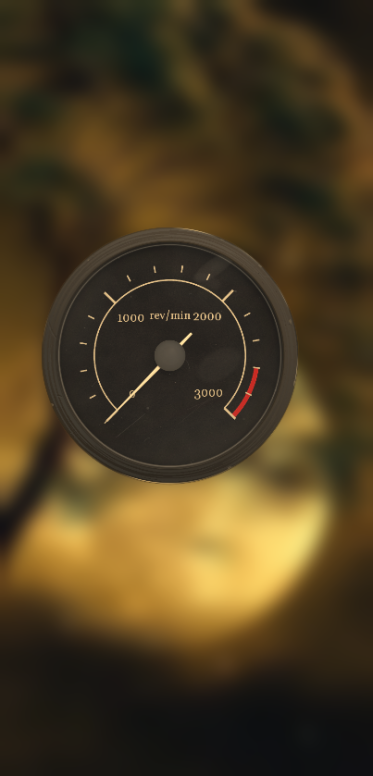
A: 0 rpm
